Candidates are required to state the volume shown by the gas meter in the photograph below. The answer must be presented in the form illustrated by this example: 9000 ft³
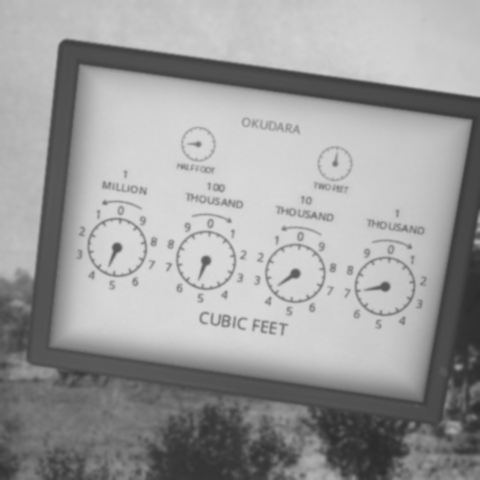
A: 453700 ft³
